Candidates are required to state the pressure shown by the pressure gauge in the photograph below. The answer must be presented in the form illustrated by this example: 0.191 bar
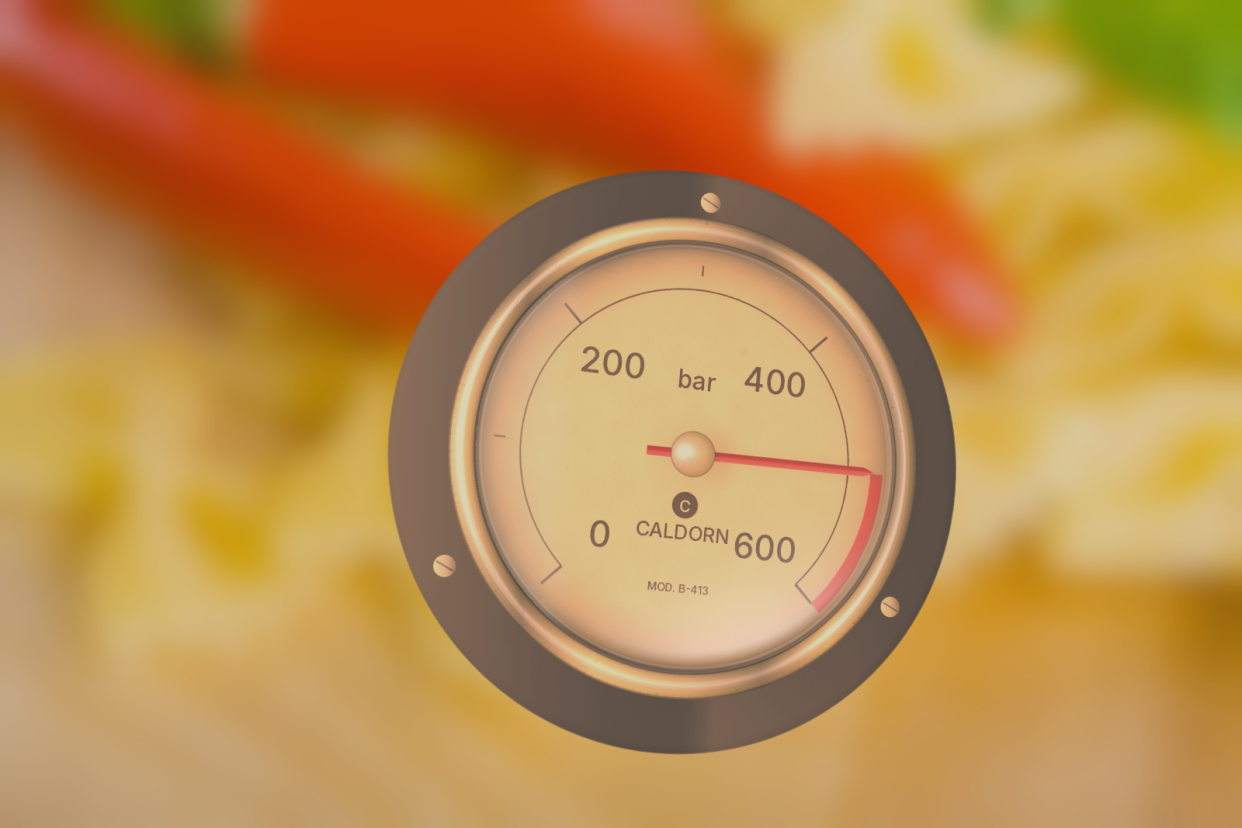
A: 500 bar
